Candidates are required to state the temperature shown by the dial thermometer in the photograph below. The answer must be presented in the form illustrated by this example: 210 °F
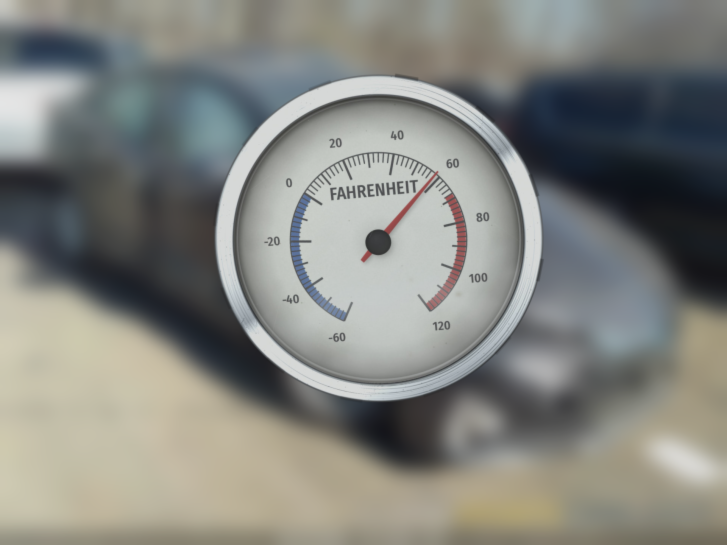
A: 58 °F
